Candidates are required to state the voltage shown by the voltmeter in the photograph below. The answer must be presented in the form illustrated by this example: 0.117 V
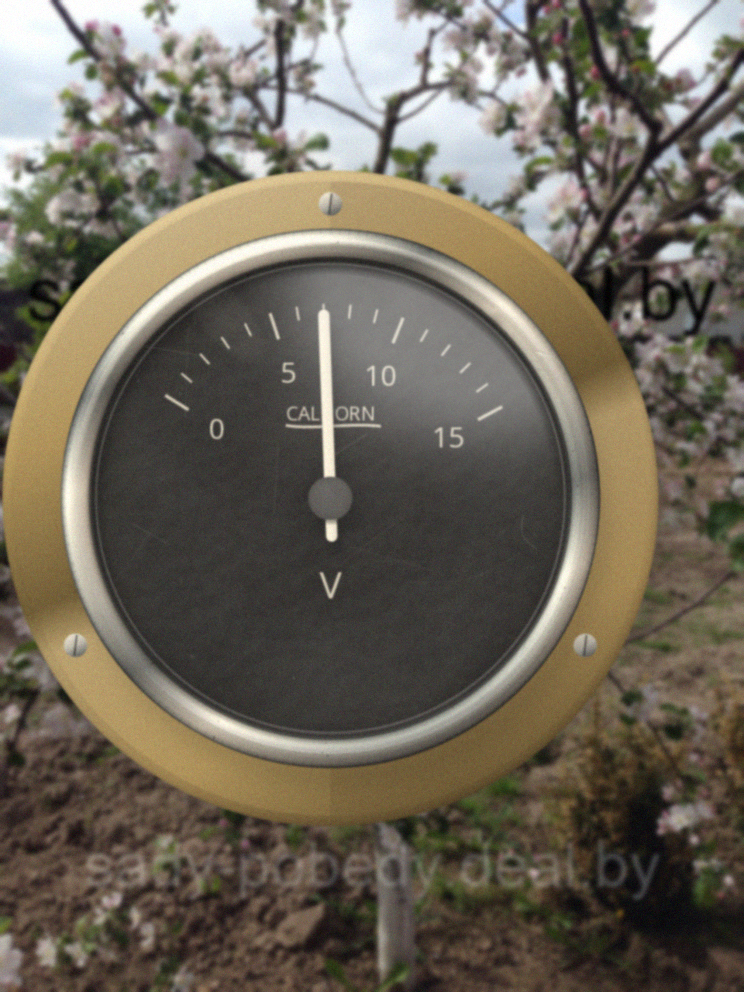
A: 7 V
